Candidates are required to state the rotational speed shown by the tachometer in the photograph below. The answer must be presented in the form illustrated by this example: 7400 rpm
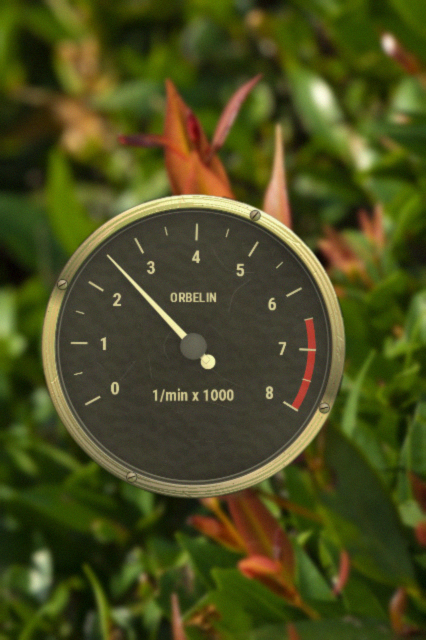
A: 2500 rpm
